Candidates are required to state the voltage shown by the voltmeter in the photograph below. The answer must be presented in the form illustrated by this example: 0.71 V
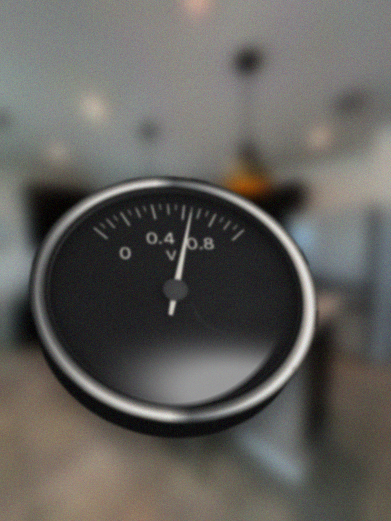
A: 0.65 V
